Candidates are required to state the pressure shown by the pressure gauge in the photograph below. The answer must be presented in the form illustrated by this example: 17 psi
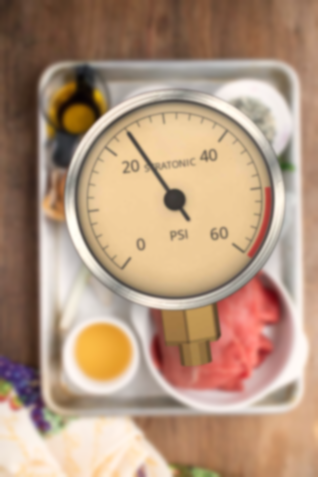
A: 24 psi
